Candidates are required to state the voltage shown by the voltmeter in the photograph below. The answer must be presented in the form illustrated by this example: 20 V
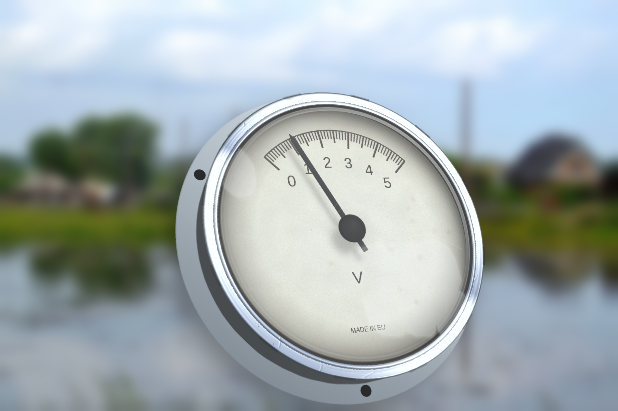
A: 1 V
